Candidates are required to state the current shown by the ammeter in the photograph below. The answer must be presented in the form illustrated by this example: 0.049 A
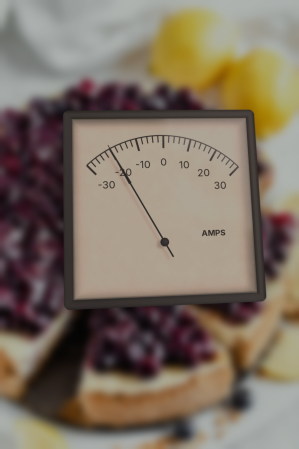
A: -20 A
